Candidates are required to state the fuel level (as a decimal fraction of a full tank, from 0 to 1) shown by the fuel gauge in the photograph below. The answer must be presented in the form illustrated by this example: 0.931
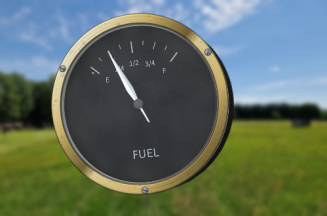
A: 0.25
